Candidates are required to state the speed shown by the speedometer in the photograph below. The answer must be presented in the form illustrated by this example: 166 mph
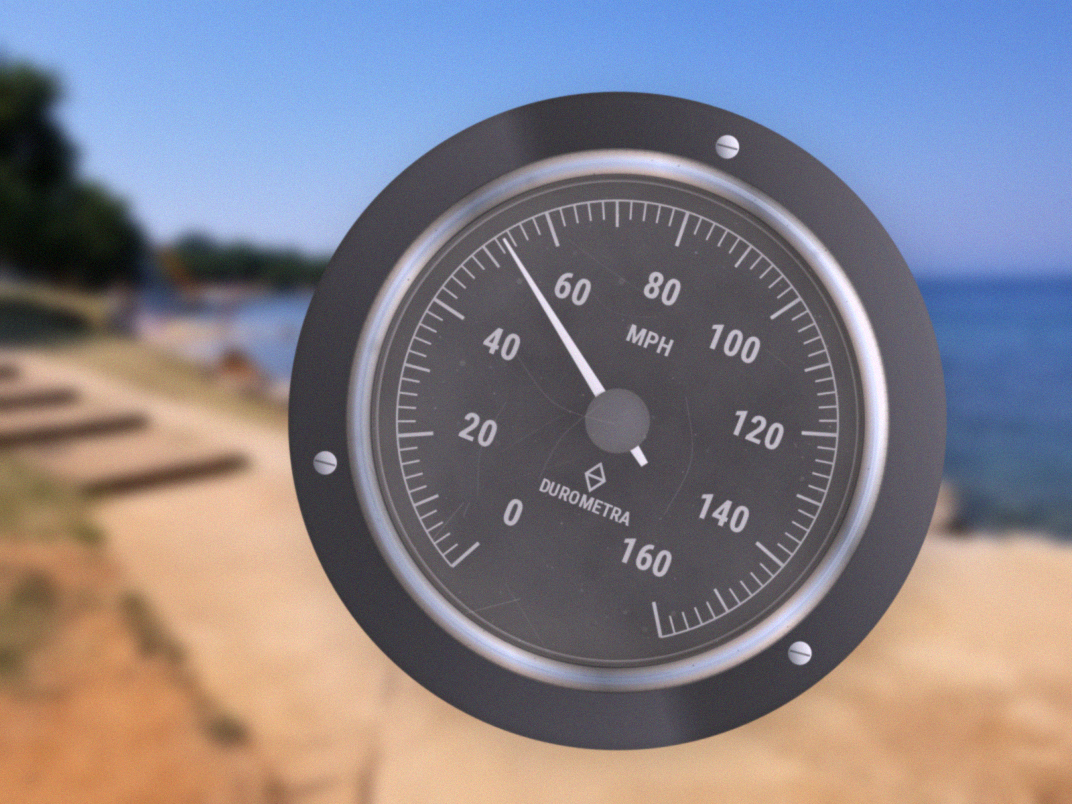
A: 53 mph
